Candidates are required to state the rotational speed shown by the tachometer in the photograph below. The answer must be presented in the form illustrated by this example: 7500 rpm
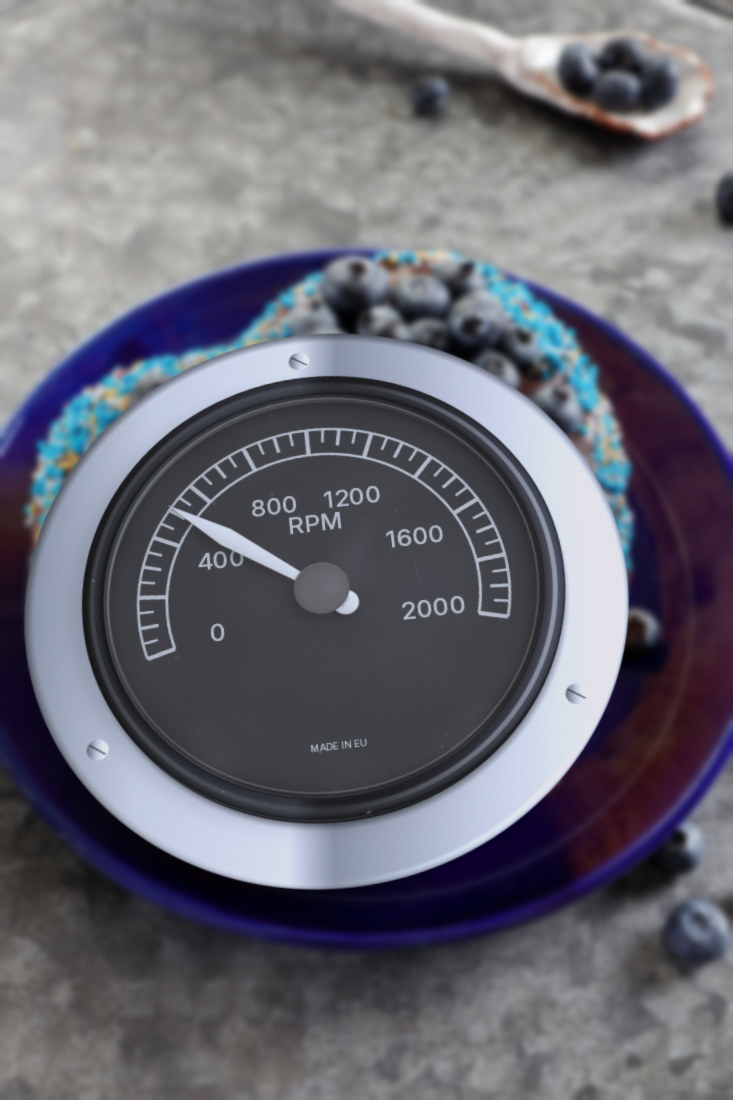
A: 500 rpm
